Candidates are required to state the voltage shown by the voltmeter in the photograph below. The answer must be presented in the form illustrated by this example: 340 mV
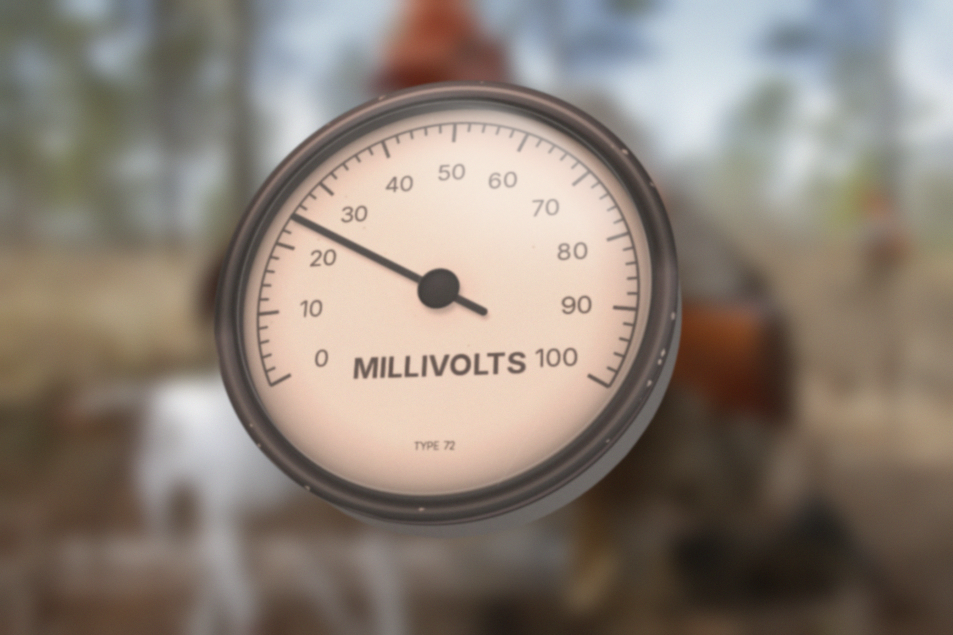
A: 24 mV
